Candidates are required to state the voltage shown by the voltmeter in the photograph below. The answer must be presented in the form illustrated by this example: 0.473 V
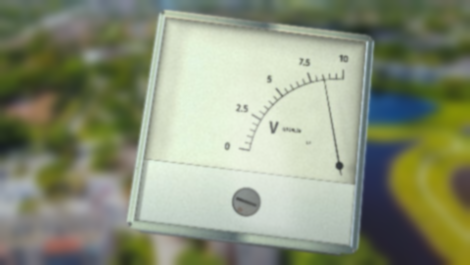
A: 8.5 V
